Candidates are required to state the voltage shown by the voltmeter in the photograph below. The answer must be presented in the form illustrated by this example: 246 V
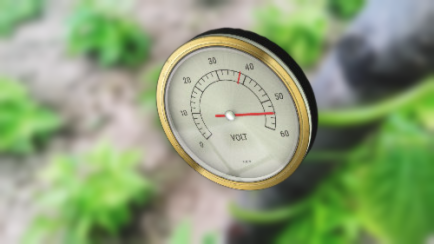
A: 54 V
